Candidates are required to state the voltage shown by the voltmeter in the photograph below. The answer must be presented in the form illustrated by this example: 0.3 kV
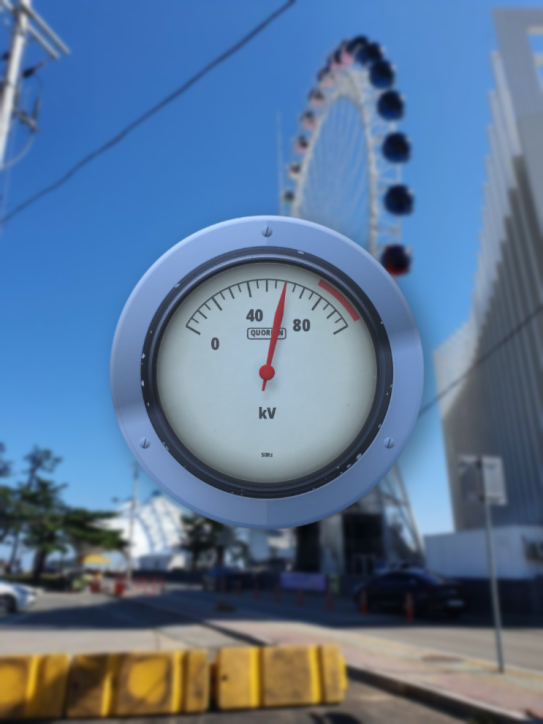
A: 60 kV
